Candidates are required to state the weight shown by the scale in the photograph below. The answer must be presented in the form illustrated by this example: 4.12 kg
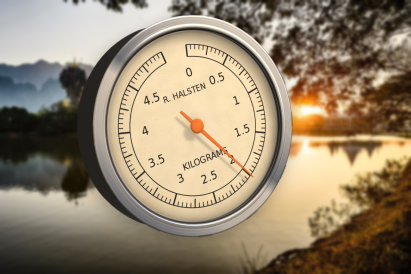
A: 2 kg
